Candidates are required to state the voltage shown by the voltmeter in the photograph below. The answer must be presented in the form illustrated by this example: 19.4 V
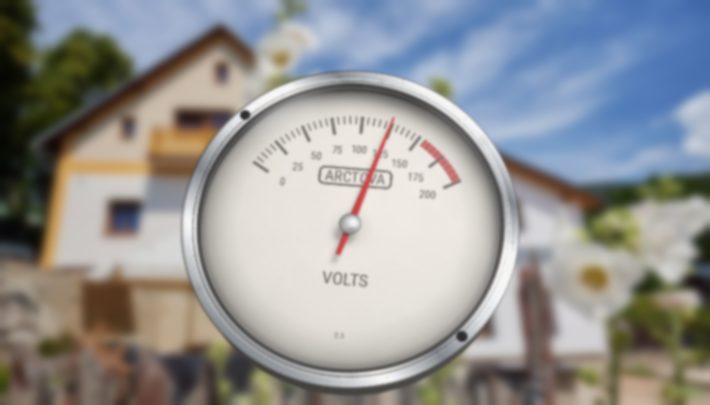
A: 125 V
